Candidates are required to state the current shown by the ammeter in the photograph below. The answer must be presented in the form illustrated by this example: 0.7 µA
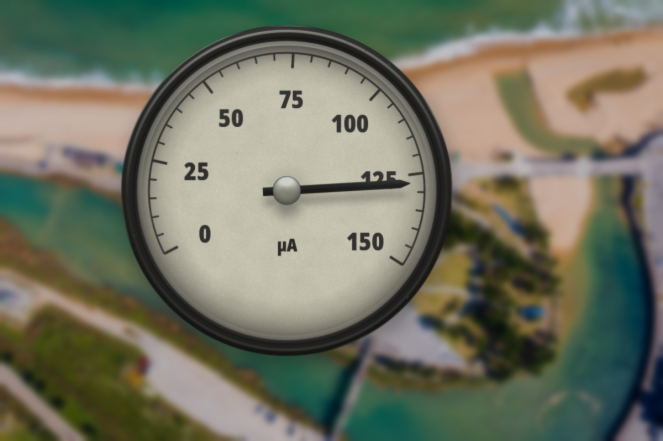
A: 127.5 µA
